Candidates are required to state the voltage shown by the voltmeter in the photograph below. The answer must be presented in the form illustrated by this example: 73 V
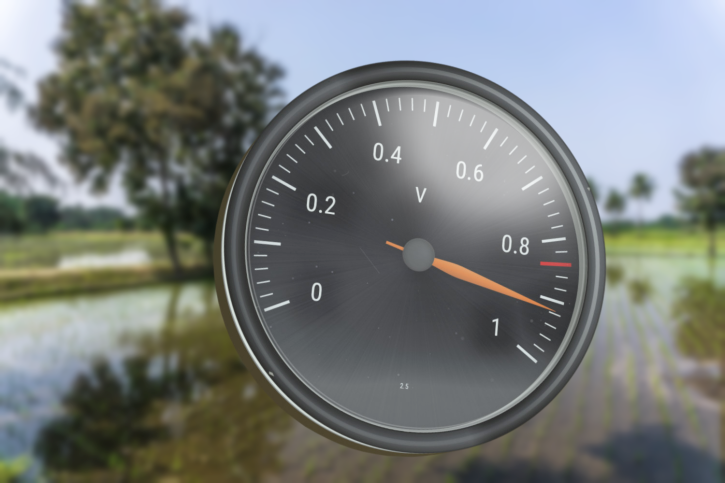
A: 0.92 V
